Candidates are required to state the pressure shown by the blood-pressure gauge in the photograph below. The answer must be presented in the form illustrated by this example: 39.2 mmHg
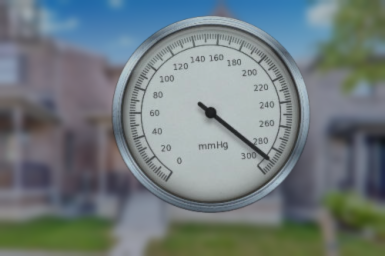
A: 290 mmHg
